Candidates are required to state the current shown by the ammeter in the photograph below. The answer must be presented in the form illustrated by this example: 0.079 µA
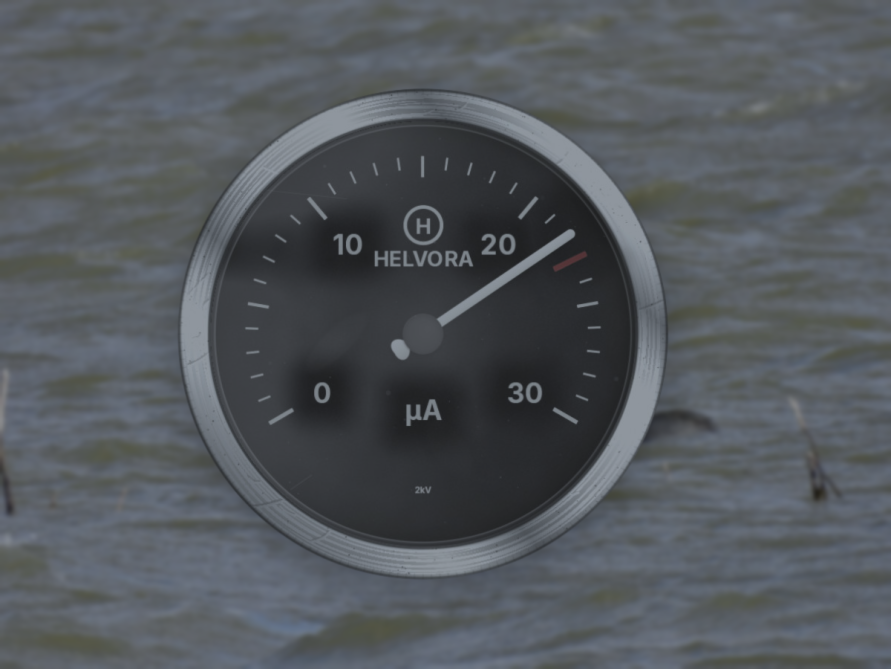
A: 22 µA
